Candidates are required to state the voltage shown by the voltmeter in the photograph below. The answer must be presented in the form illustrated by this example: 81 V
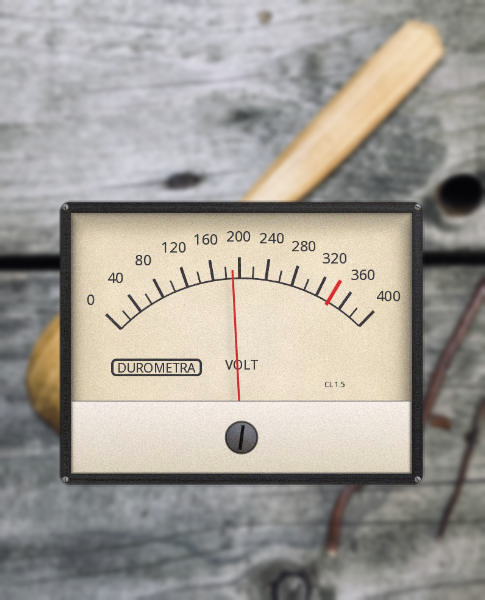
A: 190 V
